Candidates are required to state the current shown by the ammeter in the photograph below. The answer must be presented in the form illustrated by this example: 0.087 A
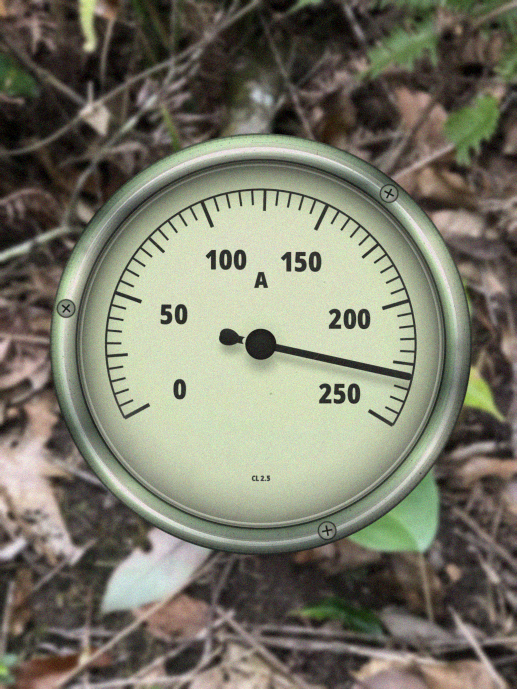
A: 230 A
